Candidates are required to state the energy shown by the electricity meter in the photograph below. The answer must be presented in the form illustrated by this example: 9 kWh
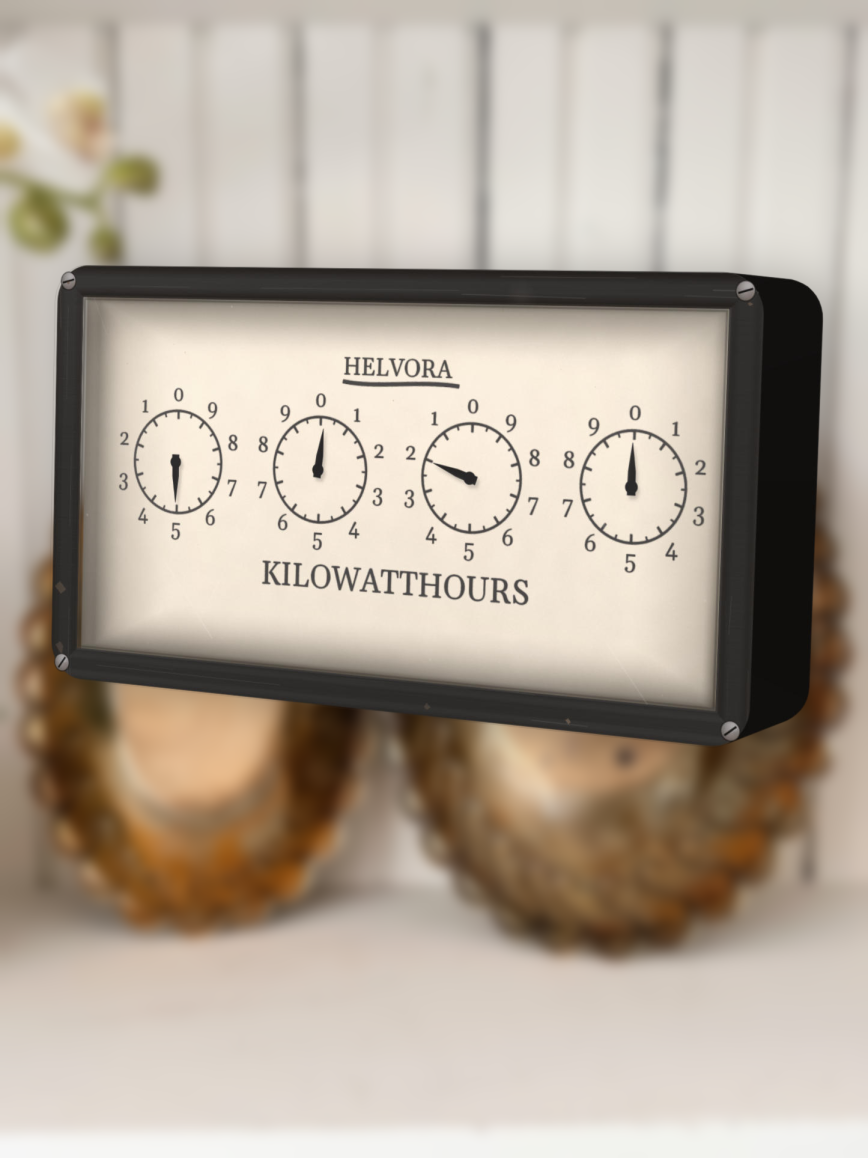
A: 5020 kWh
